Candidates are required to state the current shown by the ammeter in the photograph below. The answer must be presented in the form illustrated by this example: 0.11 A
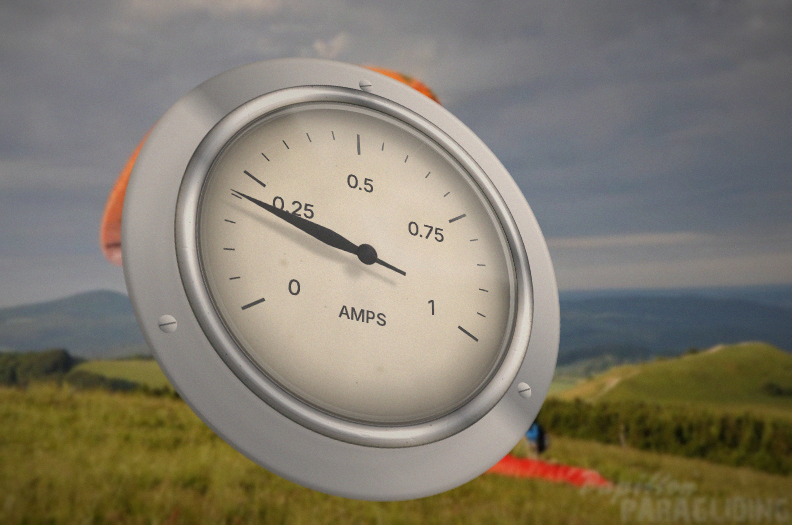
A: 0.2 A
